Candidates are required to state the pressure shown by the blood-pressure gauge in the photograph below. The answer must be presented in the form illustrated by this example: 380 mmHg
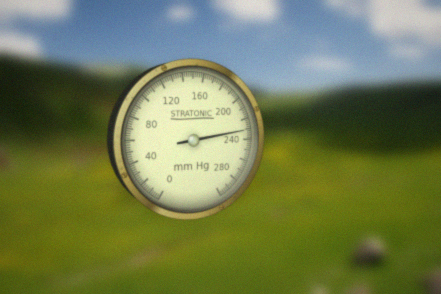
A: 230 mmHg
